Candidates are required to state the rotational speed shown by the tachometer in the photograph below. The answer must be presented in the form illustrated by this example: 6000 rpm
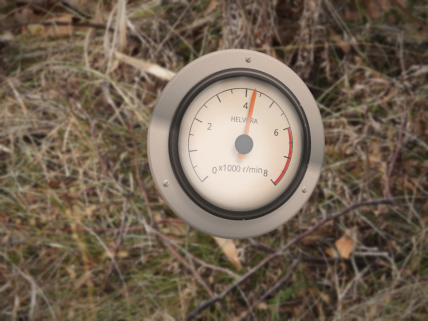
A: 4250 rpm
